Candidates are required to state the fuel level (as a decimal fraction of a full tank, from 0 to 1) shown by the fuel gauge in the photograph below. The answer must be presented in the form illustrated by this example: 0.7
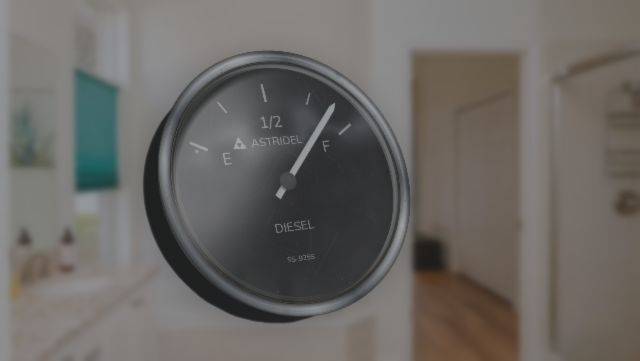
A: 0.875
